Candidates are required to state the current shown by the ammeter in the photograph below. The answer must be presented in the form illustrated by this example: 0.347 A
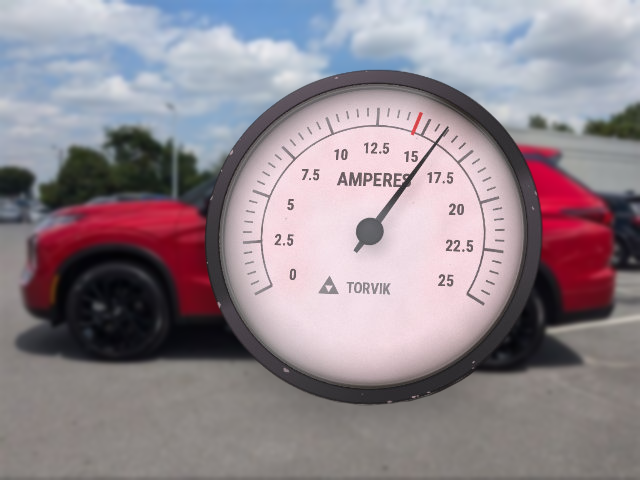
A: 16 A
